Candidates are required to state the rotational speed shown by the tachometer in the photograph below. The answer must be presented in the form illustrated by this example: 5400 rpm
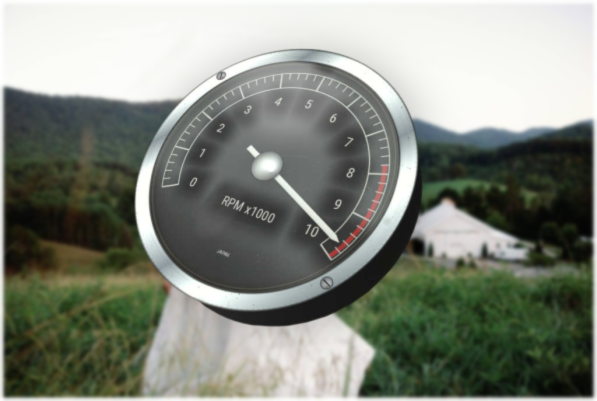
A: 9700 rpm
